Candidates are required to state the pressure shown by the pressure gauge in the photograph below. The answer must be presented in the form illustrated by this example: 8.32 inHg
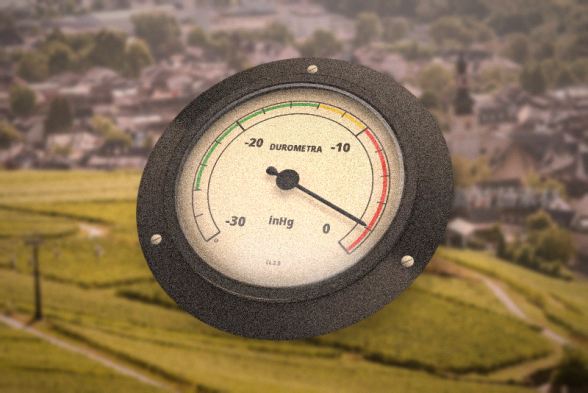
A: -2 inHg
